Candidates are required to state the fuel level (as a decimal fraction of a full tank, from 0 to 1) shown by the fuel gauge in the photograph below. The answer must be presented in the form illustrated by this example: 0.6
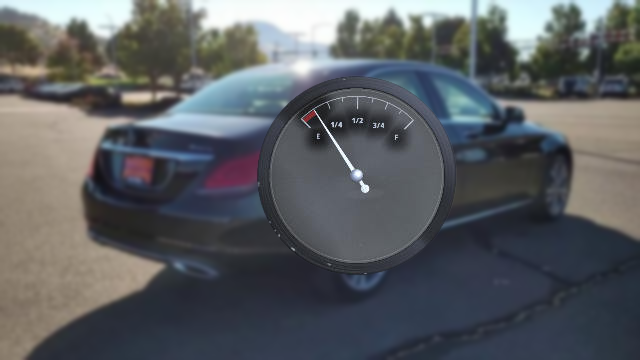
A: 0.125
